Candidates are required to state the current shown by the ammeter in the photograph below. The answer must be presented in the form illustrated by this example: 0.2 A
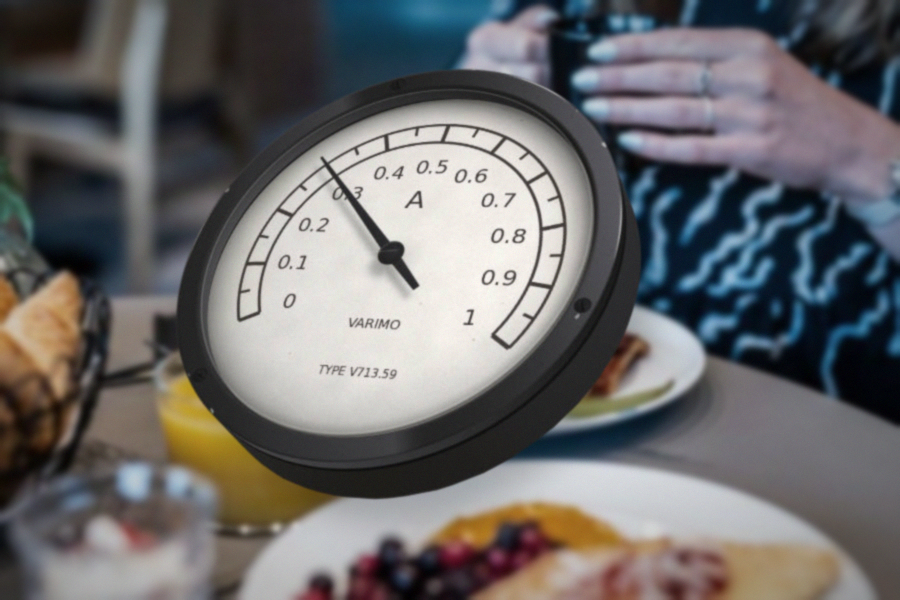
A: 0.3 A
